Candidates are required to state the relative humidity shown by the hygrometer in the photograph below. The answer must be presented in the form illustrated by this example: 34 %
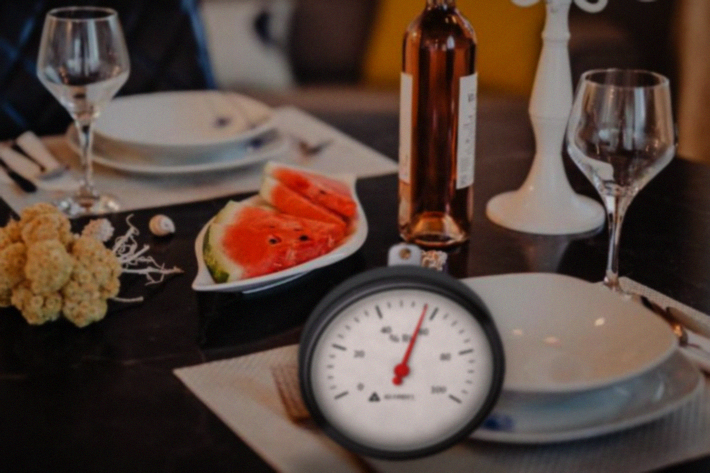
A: 56 %
